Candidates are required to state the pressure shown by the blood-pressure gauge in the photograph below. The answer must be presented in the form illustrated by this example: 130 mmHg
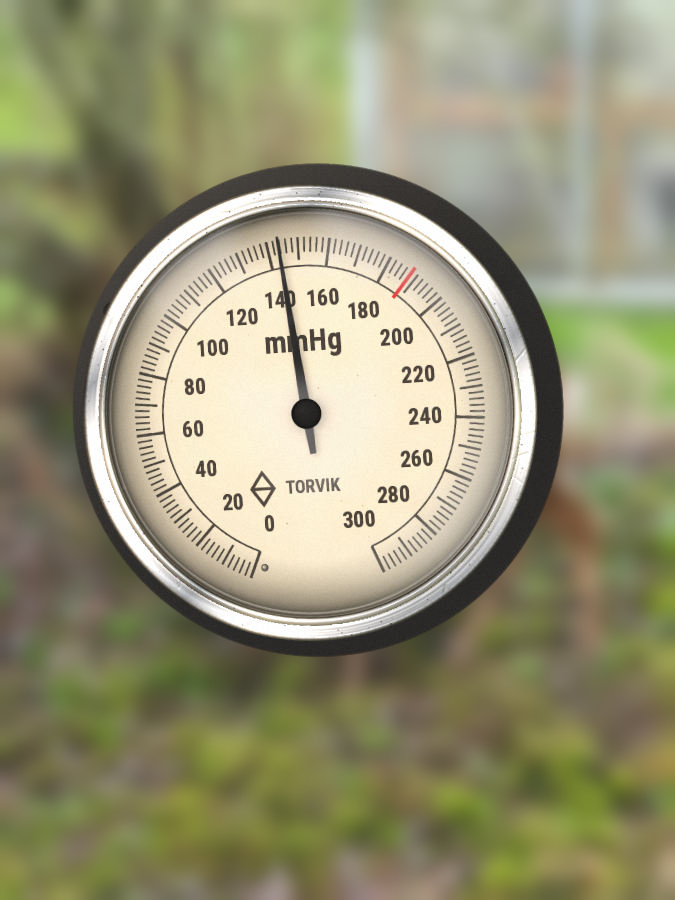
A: 144 mmHg
